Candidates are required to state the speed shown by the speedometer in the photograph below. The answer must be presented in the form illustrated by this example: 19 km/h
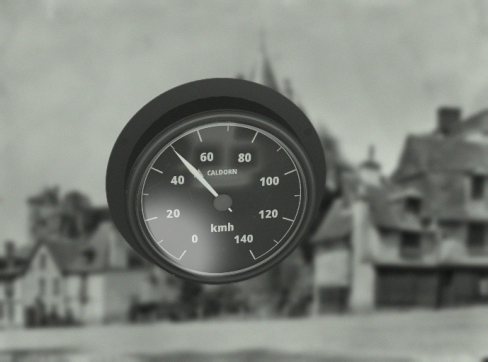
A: 50 km/h
